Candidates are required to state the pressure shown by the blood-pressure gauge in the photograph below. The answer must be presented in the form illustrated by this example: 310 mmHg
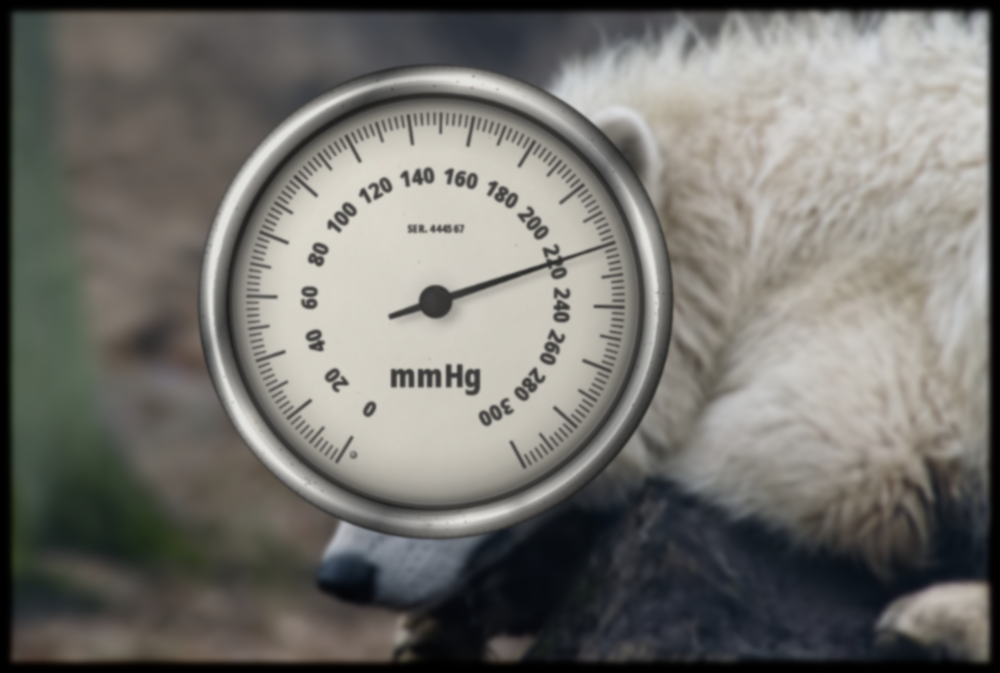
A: 220 mmHg
